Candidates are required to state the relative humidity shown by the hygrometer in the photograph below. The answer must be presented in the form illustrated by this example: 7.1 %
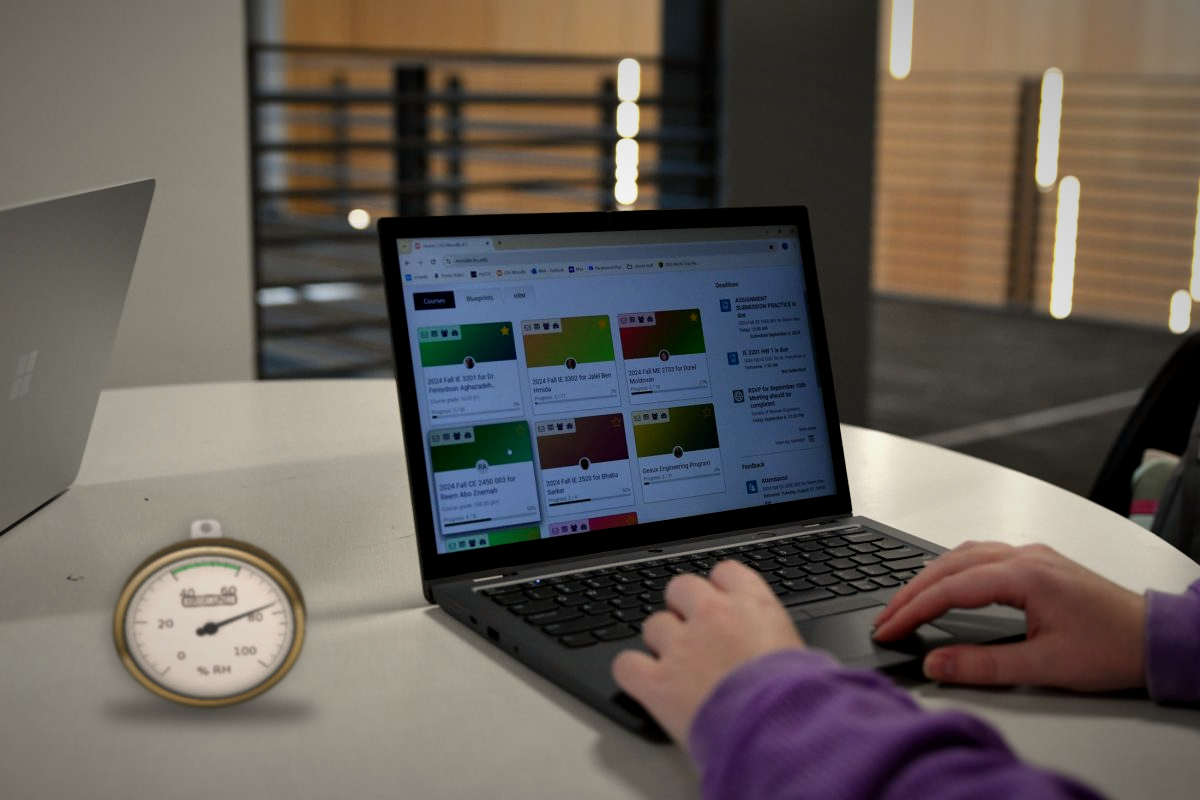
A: 76 %
